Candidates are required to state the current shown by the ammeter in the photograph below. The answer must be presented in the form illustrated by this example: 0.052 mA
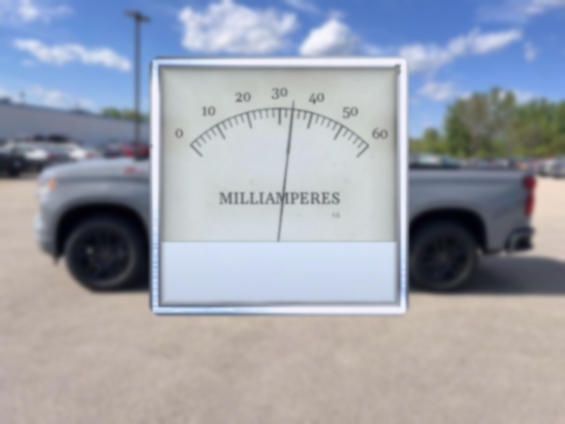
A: 34 mA
